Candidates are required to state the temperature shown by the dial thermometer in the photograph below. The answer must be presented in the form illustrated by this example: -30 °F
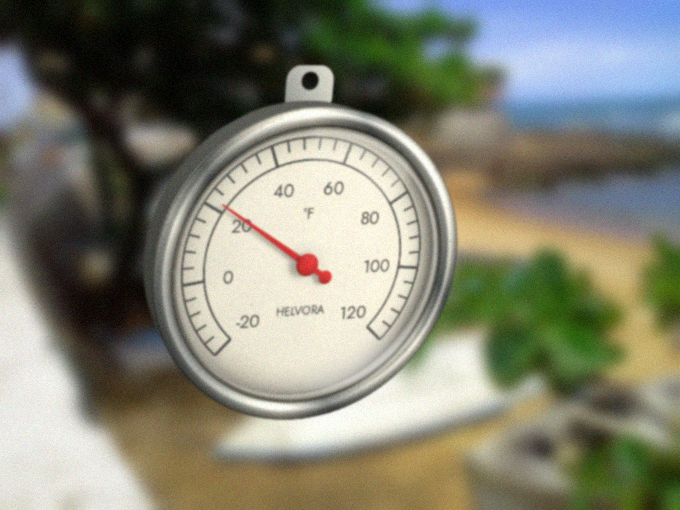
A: 22 °F
